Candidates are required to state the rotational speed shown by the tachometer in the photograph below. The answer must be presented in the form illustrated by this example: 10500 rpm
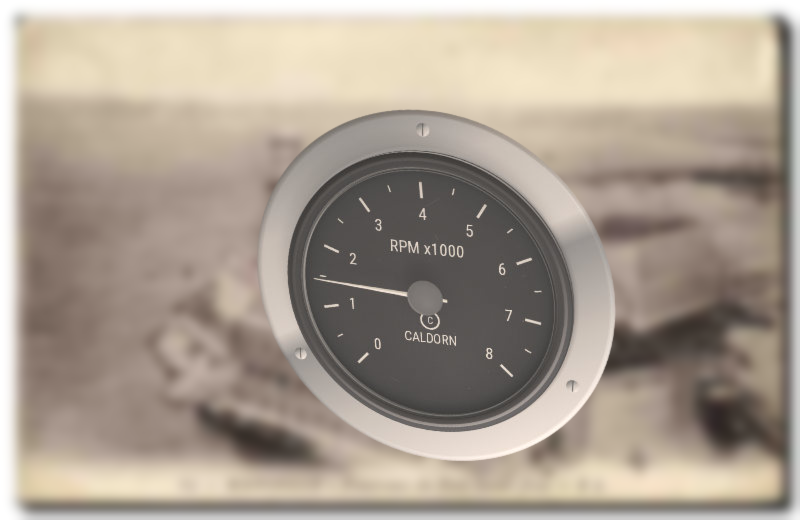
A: 1500 rpm
